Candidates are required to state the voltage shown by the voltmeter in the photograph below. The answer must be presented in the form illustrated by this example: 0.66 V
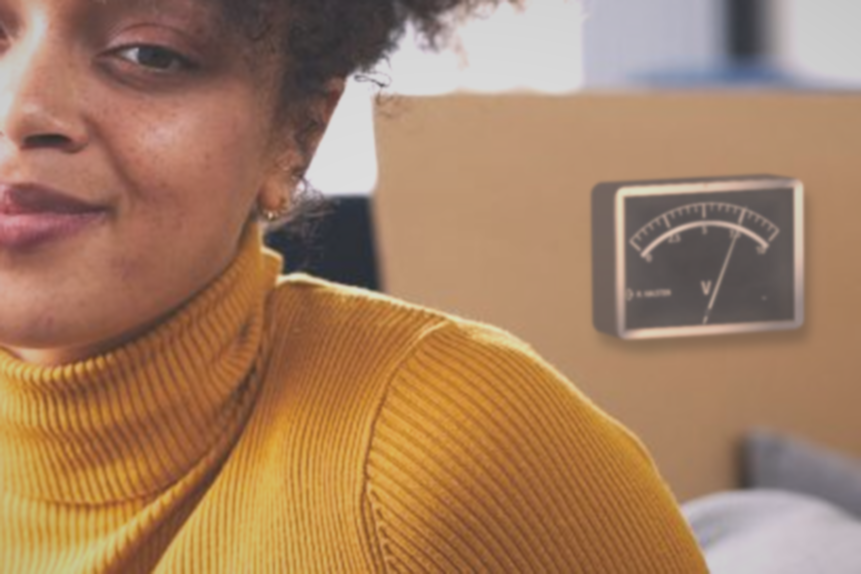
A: 7.5 V
